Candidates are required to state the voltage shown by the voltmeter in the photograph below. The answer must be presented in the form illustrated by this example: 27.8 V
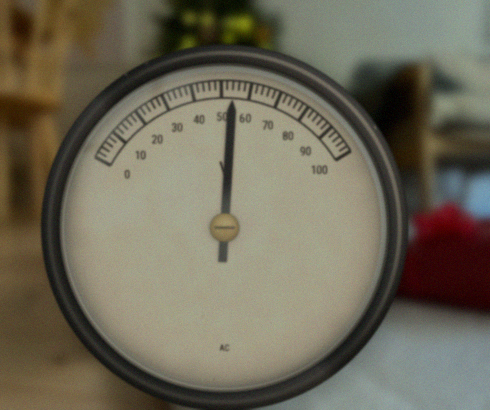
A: 54 V
